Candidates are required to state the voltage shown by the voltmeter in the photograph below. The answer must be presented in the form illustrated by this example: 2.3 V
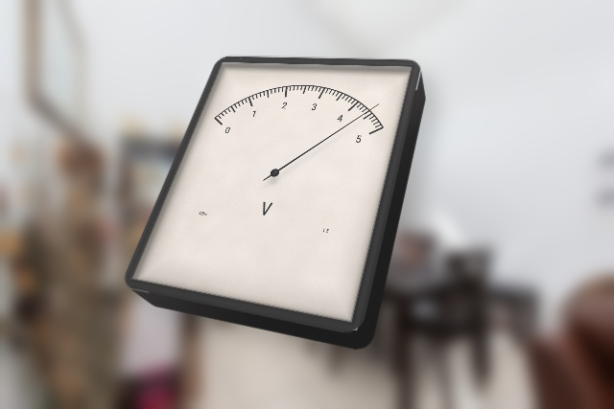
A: 4.5 V
